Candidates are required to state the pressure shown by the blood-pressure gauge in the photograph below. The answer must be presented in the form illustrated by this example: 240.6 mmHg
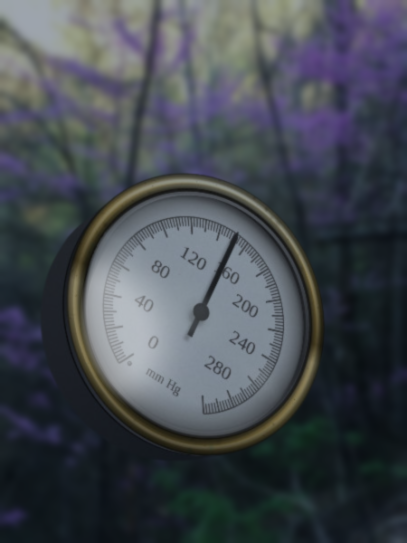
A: 150 mmHg
